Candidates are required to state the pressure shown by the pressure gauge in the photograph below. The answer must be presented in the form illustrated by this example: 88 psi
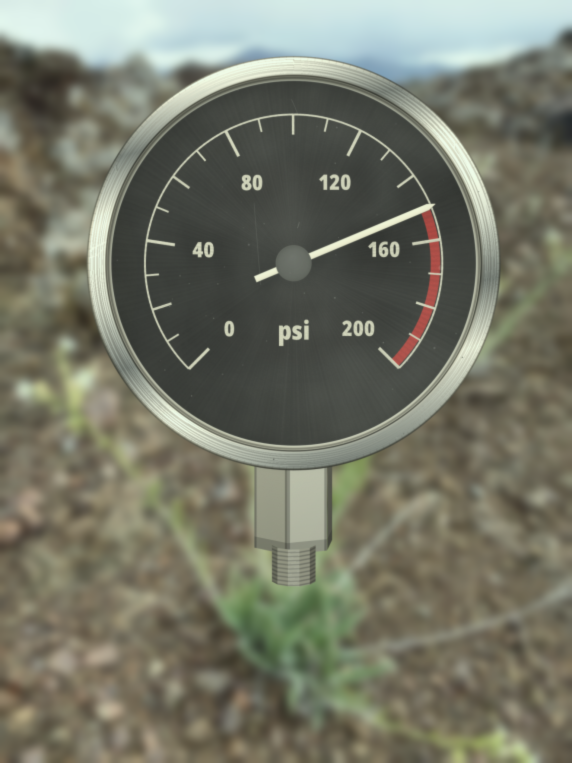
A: 150 psi
